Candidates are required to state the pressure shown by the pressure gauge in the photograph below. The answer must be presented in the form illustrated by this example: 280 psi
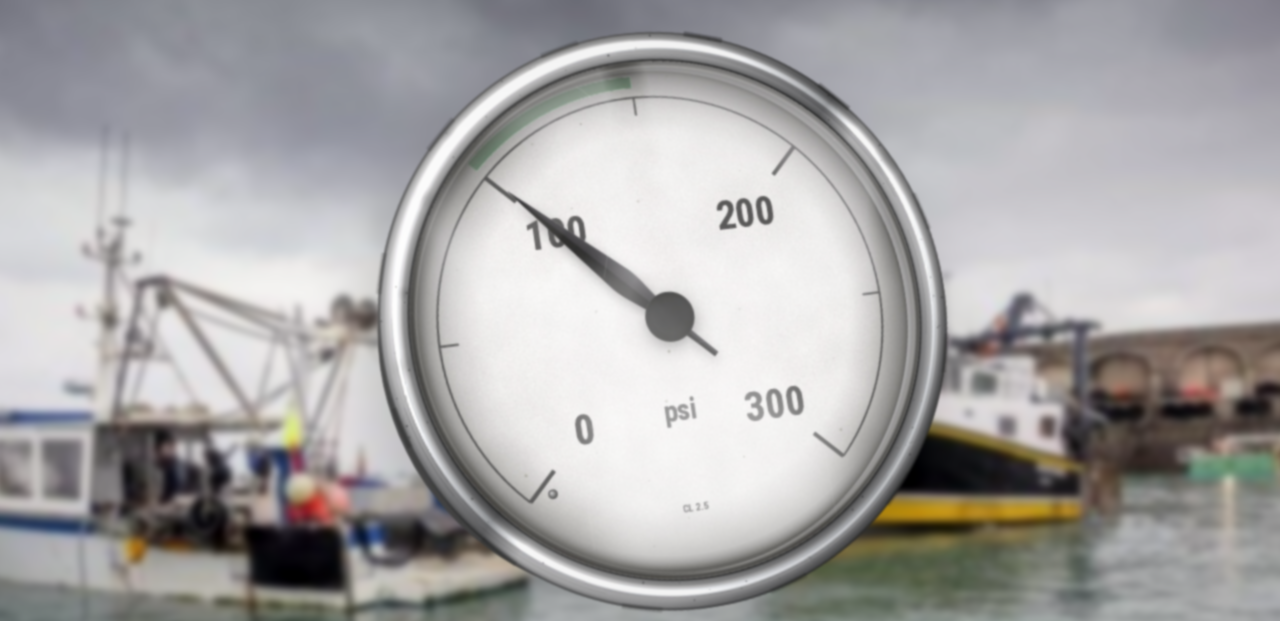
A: 100 psi
